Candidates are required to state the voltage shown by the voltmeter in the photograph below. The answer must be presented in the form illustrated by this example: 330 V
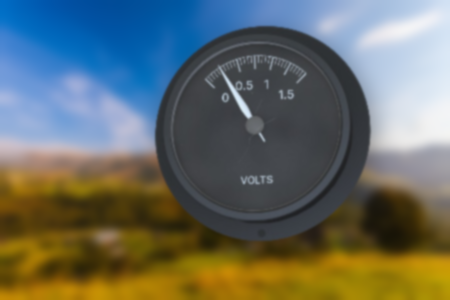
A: 0.25 V
